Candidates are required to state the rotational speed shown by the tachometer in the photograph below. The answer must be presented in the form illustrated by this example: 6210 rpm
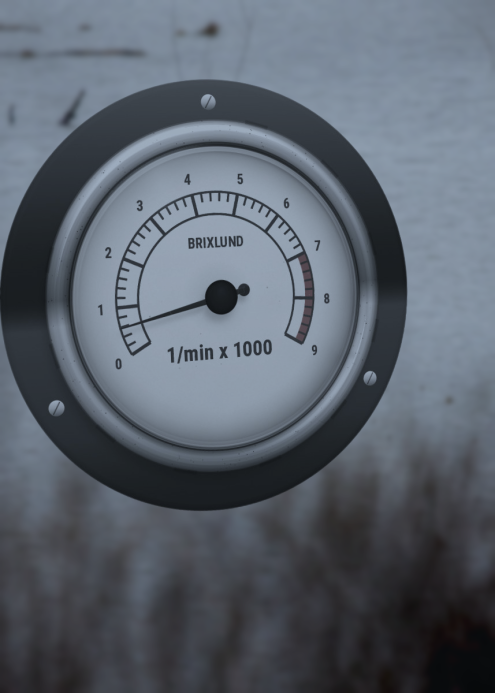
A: 600 rpm
